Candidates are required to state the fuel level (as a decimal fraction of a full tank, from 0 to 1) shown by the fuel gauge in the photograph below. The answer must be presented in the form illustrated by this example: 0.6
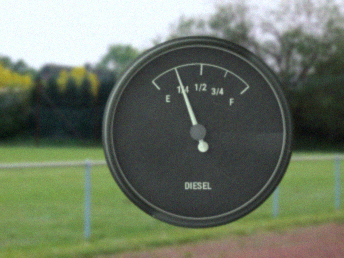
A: 0.25
